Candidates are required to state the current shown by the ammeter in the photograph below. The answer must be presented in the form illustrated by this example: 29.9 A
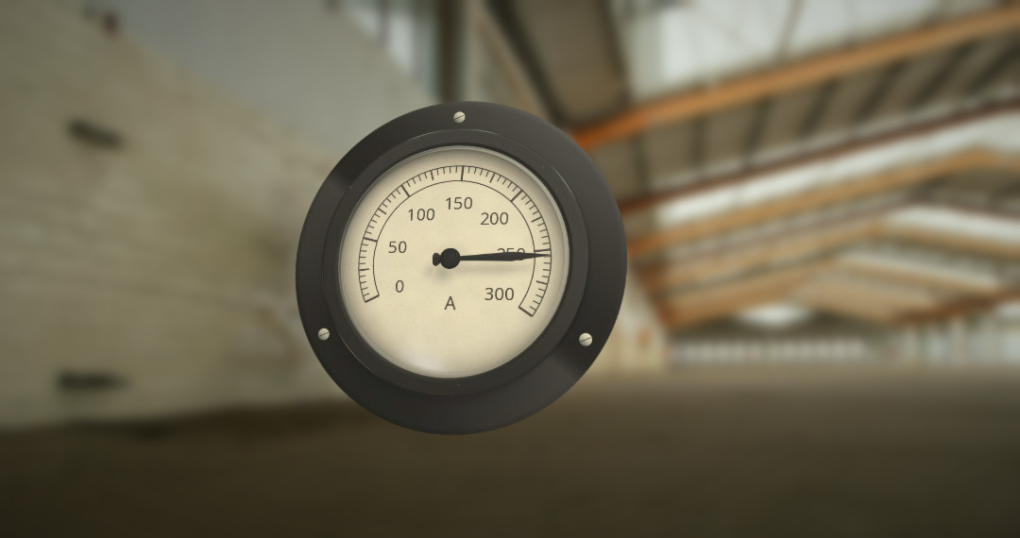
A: 255 A
